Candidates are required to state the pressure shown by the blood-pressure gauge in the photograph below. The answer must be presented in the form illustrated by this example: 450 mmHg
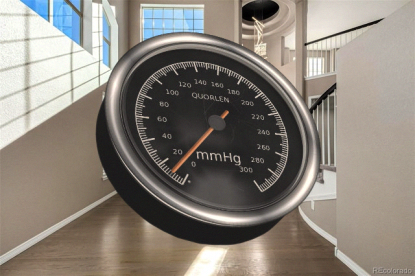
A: 10 mmHg
